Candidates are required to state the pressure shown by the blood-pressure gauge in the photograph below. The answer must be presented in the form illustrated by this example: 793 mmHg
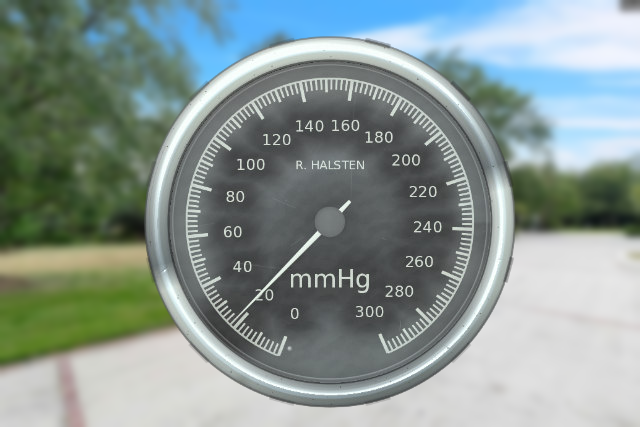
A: 22 mmHg
